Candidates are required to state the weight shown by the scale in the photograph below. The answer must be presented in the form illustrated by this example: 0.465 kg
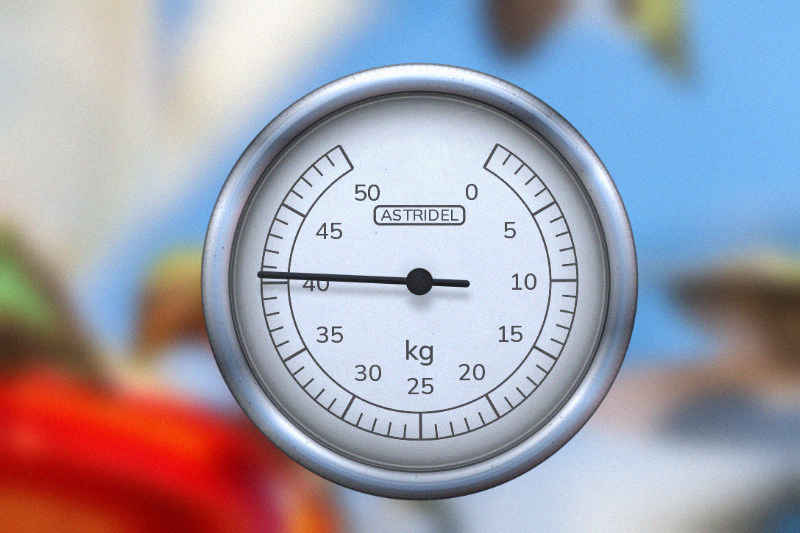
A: 40.5 kg
